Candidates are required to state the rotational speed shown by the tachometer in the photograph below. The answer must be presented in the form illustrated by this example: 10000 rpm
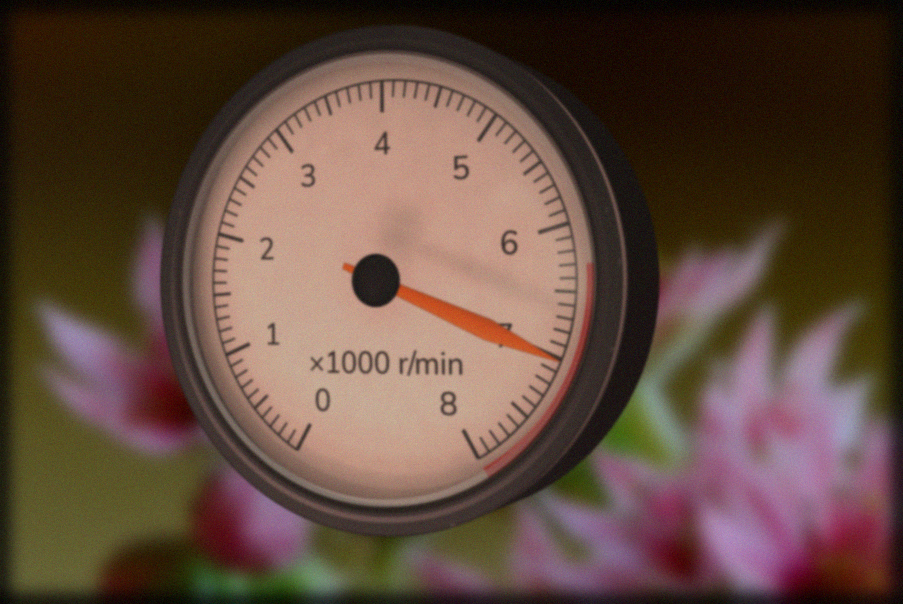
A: 7000 rpm
